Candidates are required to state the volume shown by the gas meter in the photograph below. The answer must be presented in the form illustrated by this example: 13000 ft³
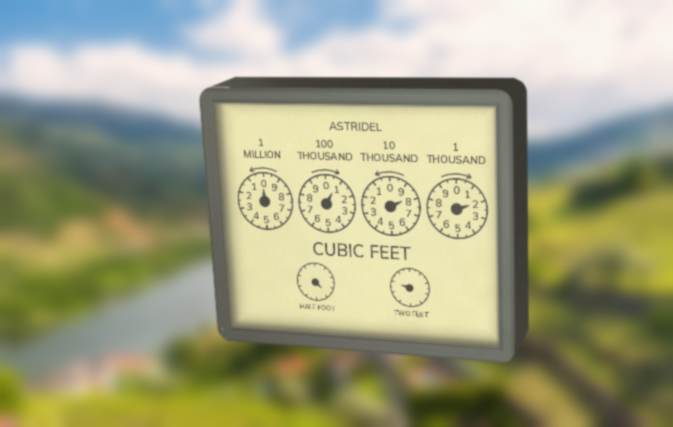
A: 8200 ft³
